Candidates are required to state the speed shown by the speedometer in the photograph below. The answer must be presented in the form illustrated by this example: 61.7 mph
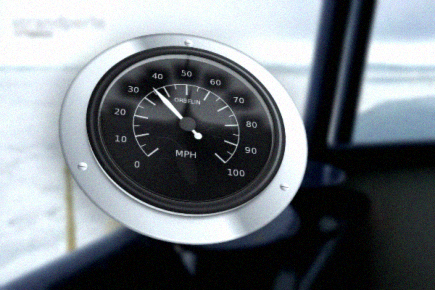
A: 35 mph
